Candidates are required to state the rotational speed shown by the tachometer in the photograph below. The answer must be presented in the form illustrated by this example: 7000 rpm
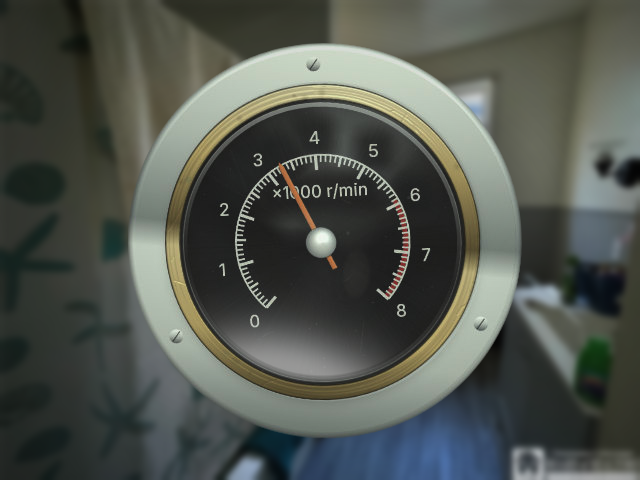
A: 3300 rpm
